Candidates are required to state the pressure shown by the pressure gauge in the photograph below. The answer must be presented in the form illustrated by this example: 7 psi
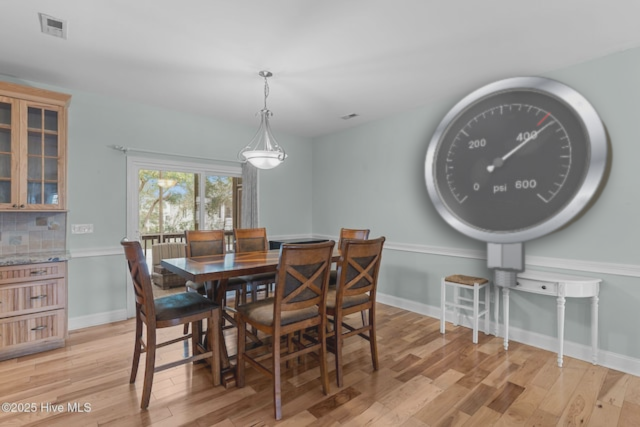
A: 420 psi
